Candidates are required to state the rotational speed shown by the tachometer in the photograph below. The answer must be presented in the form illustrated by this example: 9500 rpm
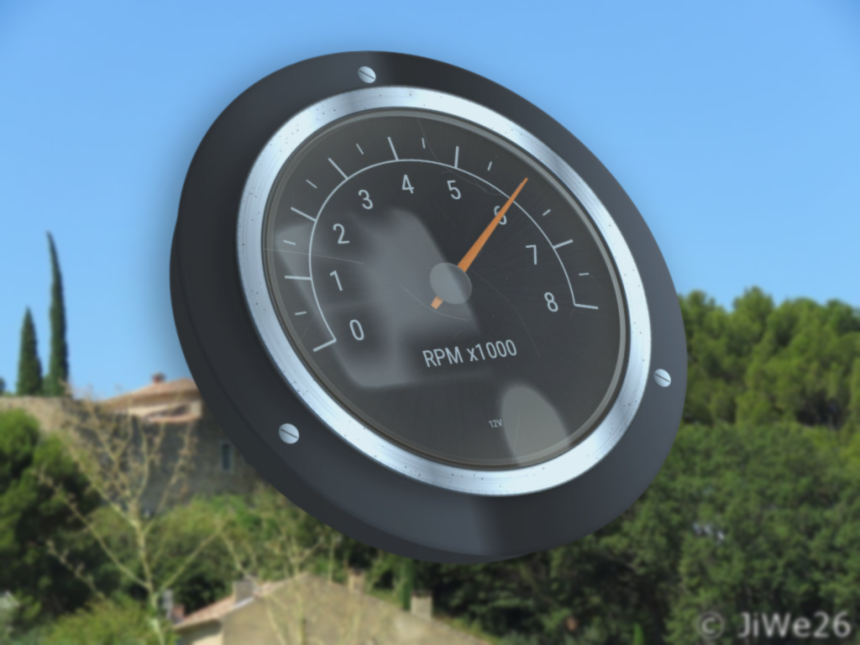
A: 6000 rpm
